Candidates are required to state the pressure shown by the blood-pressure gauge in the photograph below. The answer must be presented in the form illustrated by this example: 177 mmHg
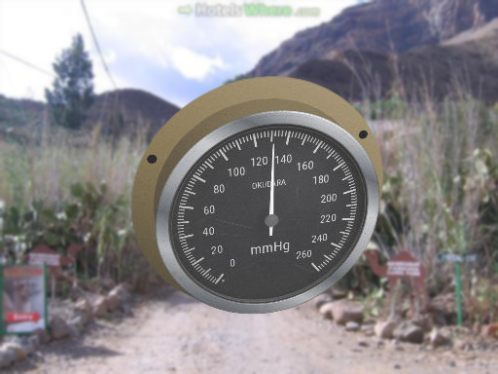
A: 130 mmHg
